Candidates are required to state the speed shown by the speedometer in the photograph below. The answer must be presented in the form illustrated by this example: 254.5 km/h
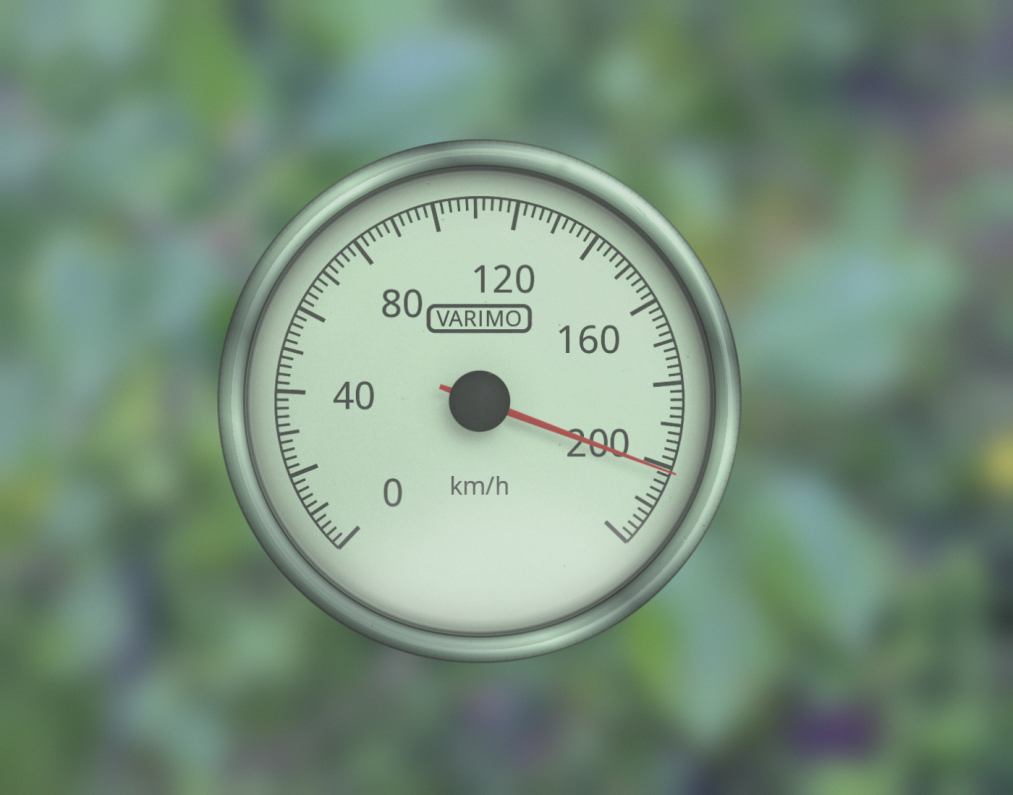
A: 201 km/h
